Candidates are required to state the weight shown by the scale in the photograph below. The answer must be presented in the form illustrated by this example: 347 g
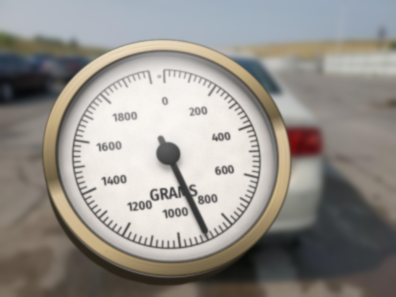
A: 900 g
